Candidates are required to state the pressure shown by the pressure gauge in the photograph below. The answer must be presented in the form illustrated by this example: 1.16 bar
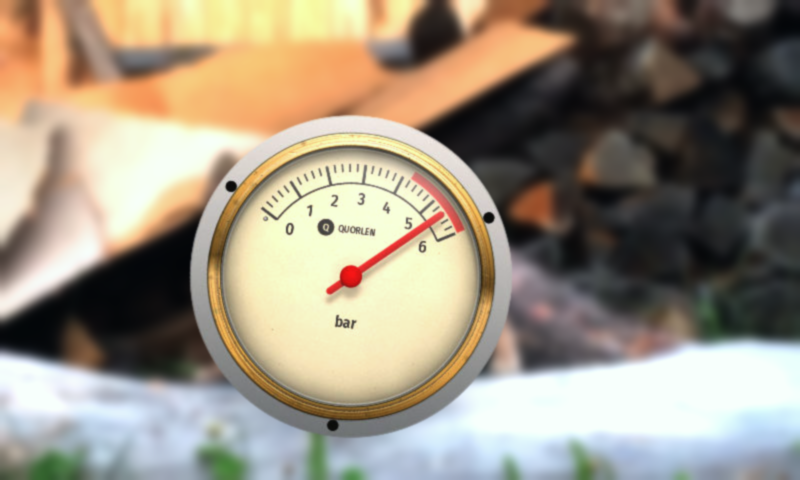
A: 5.4 bar
